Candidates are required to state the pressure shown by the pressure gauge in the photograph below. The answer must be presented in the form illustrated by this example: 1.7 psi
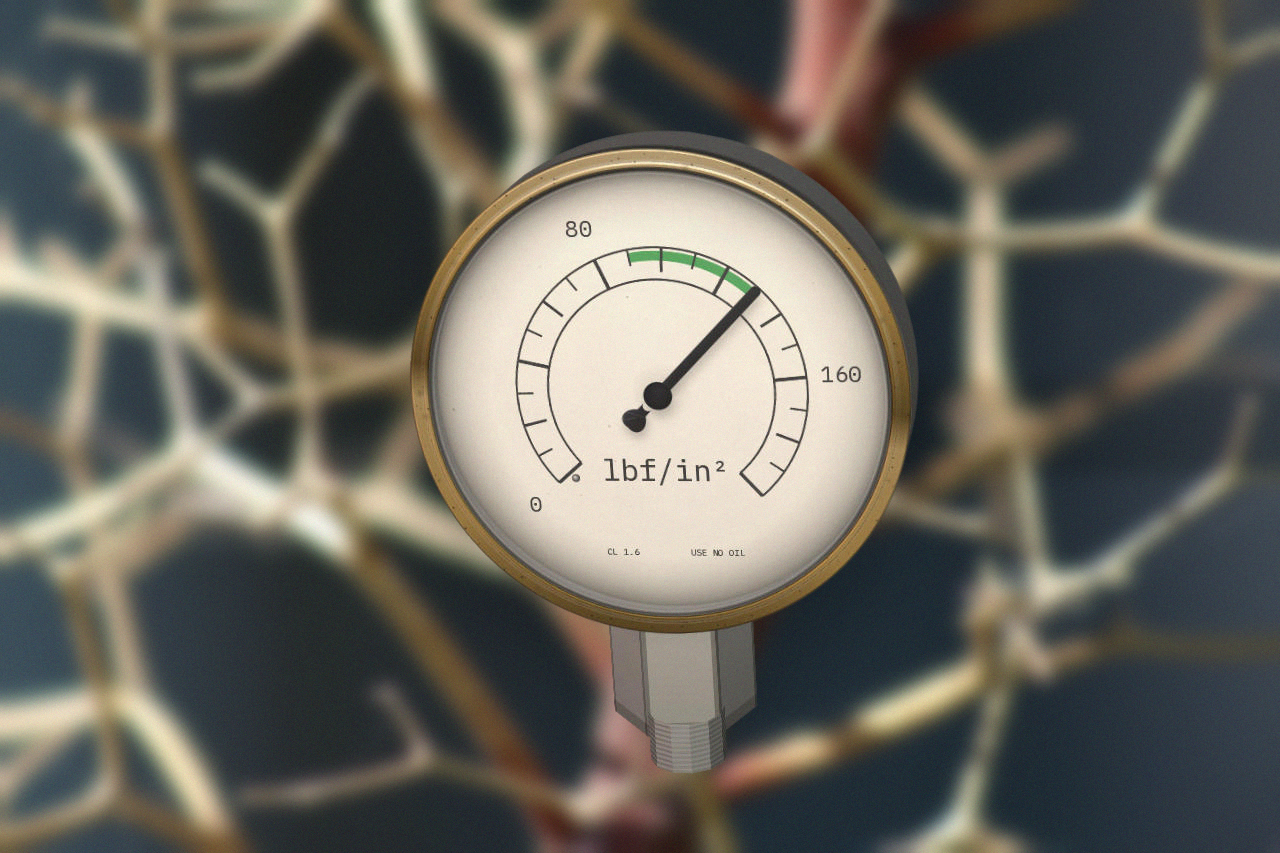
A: 130 psi
